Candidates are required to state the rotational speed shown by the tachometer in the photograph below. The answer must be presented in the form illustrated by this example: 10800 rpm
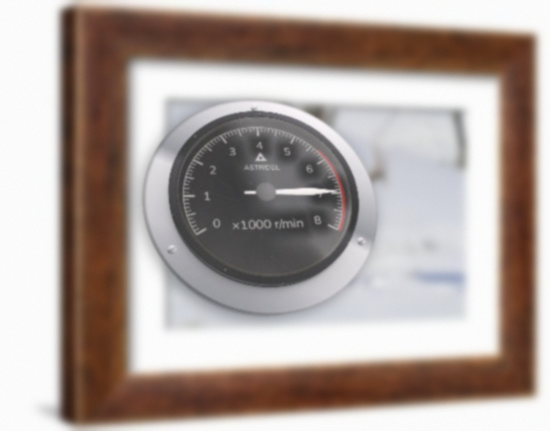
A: 7000 rpm
